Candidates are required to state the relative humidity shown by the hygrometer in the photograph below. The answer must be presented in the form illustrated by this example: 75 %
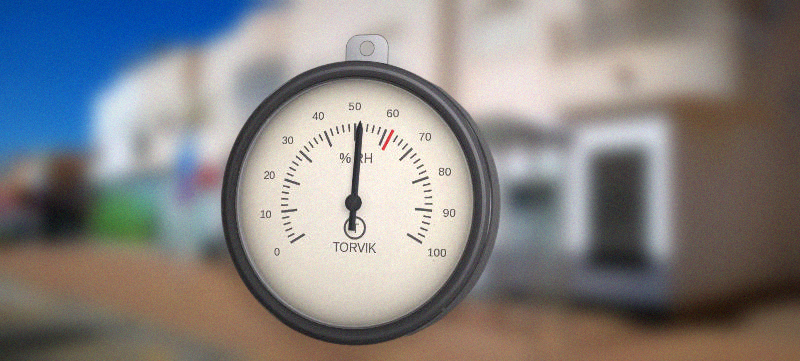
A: 52 %
